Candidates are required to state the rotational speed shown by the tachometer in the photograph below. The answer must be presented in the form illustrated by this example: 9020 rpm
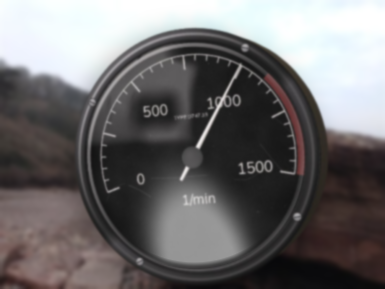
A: 1000 rpm
